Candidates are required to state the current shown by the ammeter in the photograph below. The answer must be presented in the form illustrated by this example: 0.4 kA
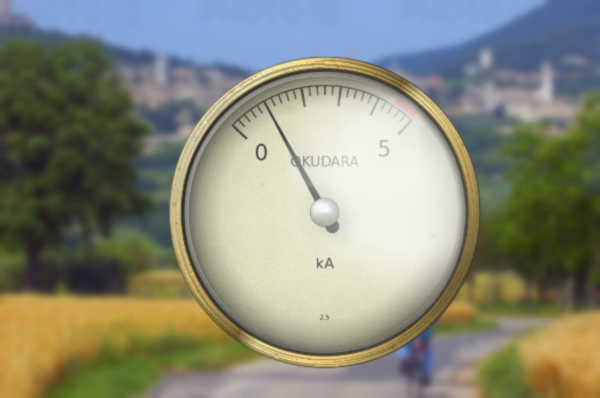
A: 1 kA
